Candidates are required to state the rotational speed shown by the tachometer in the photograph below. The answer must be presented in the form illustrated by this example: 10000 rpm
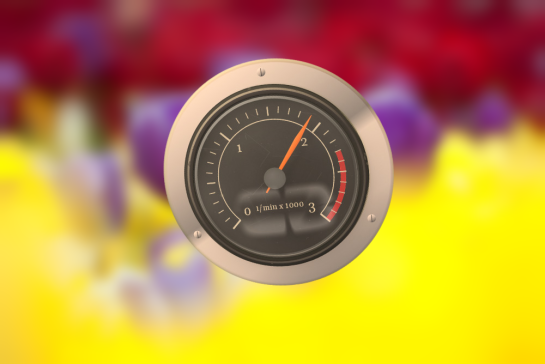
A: 1900 rpm
